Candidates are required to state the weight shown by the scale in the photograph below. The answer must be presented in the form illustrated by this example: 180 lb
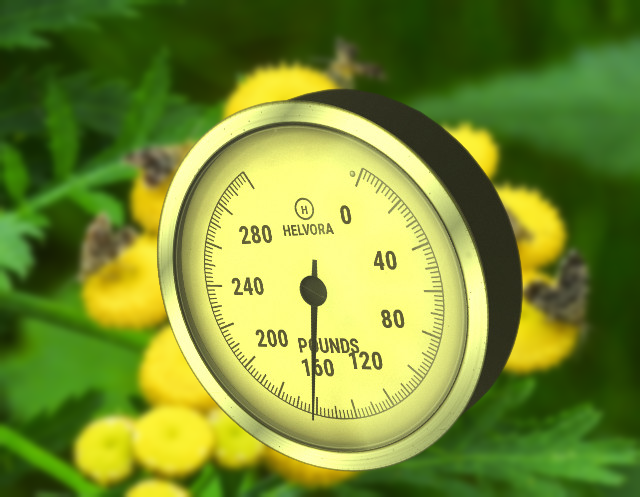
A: 160 lb
